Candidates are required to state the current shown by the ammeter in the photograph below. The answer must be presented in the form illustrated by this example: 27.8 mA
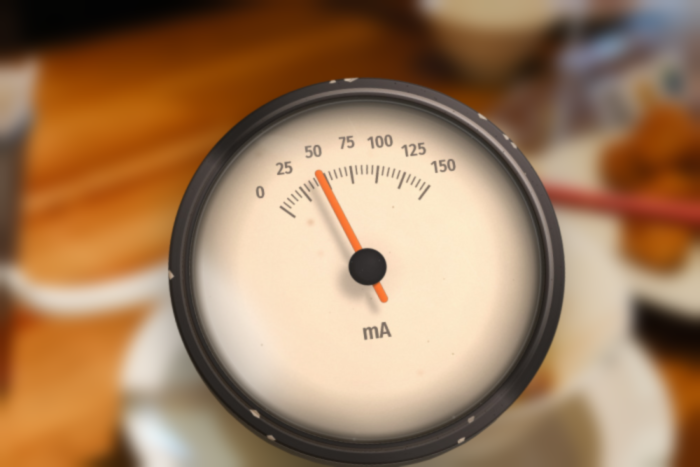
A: 45 mA
